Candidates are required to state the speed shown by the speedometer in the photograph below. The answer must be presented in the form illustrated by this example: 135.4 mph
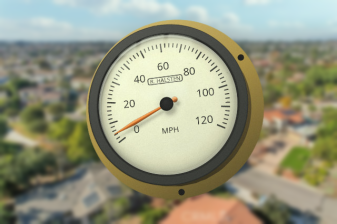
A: 4 mph
